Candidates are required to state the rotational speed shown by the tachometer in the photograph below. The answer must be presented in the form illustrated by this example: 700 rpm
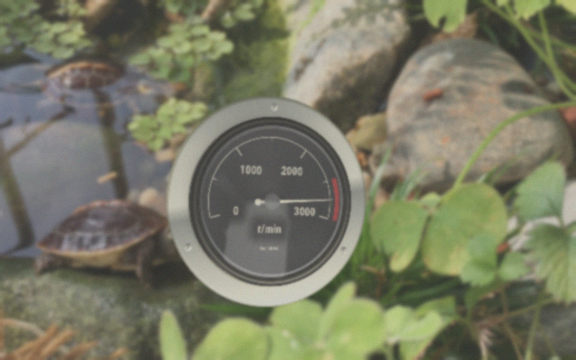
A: 2750 rpm
